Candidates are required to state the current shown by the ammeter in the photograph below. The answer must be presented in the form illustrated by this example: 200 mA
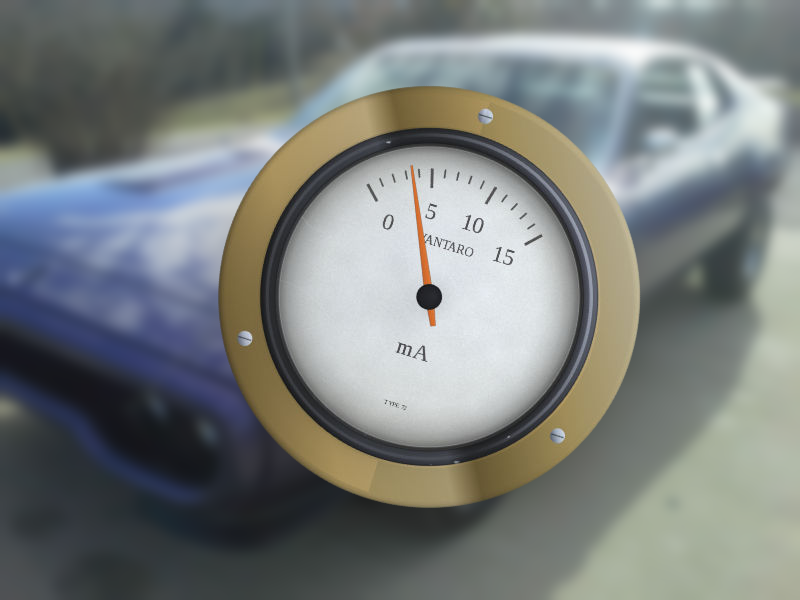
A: 3.5 mA
